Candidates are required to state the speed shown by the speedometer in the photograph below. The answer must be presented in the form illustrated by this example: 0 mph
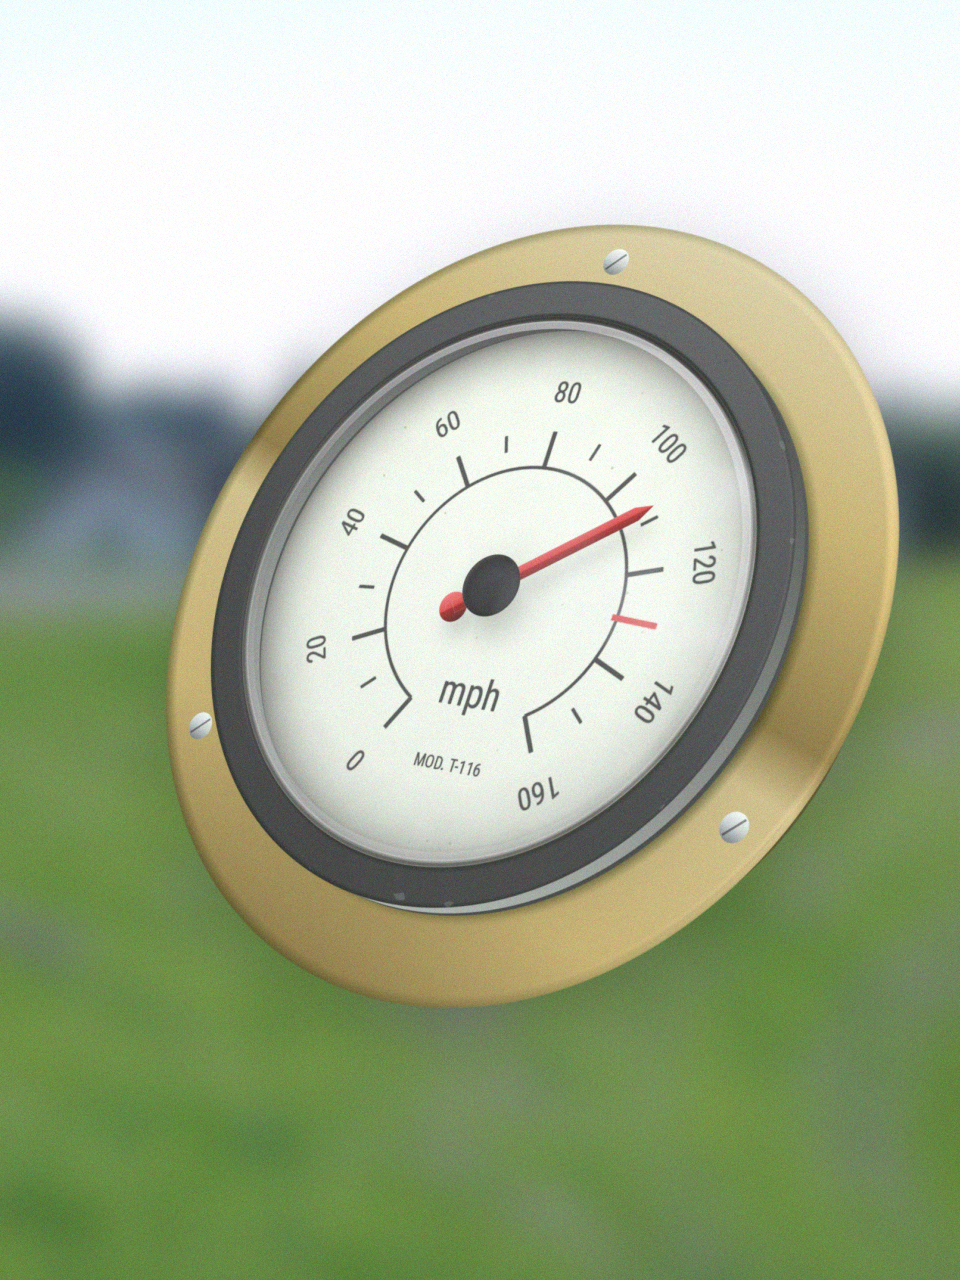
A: 110 mph
